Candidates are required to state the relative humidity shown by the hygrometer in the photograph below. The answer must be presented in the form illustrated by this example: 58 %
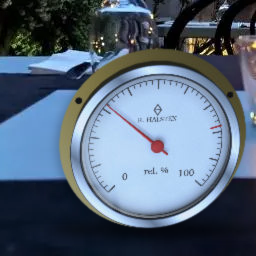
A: 32 %
